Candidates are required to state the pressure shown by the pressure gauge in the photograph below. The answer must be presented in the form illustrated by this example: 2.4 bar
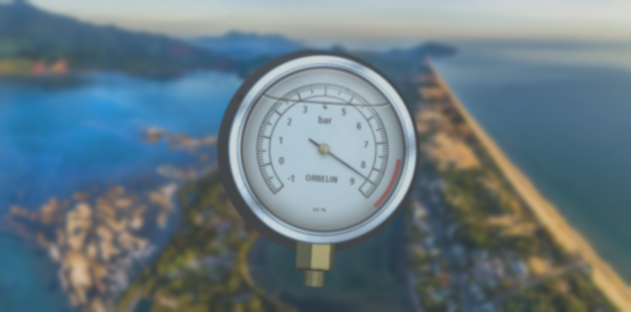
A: 8.5 bar
